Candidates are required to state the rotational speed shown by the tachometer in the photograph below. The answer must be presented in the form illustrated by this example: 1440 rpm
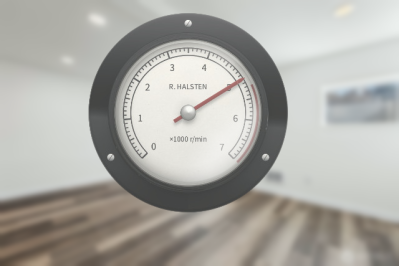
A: 5000 rpm
